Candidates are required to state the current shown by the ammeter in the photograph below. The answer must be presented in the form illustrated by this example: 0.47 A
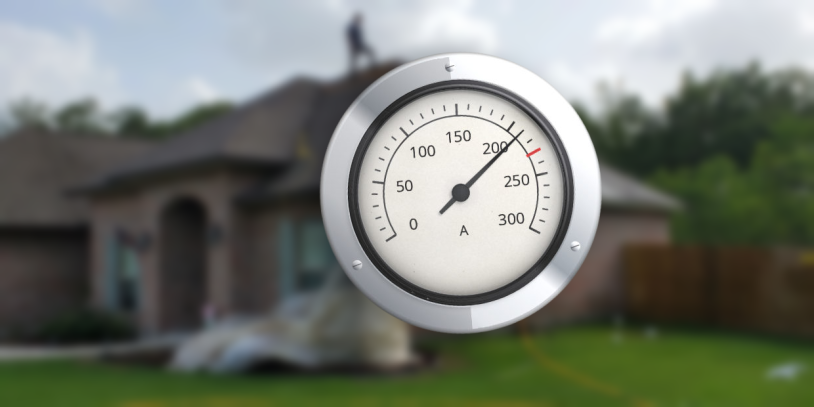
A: 210 A
